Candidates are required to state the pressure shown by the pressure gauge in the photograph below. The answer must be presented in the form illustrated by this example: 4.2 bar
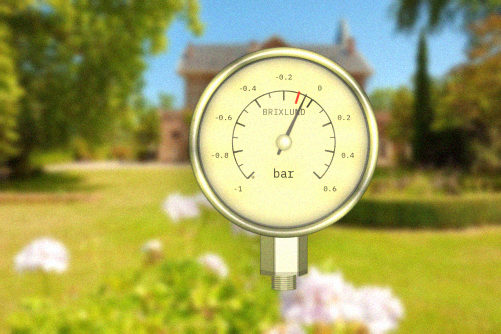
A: -0.05 bar
